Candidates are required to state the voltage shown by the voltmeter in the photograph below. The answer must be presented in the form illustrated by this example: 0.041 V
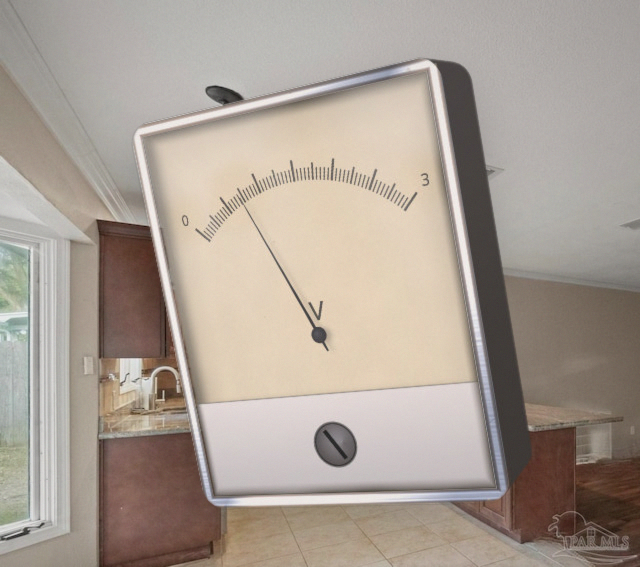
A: 0.75 V
